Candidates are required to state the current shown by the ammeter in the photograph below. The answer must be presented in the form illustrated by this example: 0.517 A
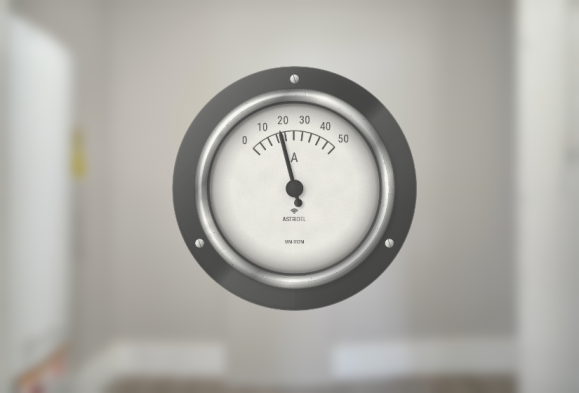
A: 17.5 A
